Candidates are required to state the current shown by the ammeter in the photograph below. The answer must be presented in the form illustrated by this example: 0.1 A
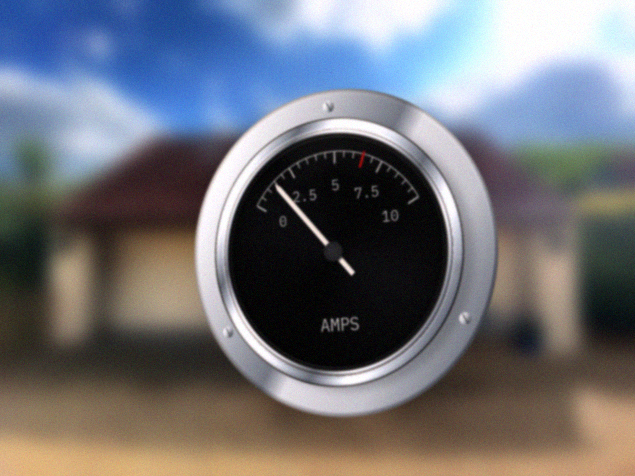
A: 1.5 A
